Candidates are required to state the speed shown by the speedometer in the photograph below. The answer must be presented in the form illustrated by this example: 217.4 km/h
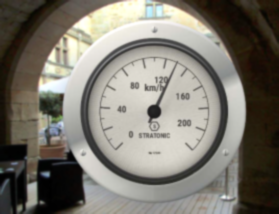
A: 130 km/h
